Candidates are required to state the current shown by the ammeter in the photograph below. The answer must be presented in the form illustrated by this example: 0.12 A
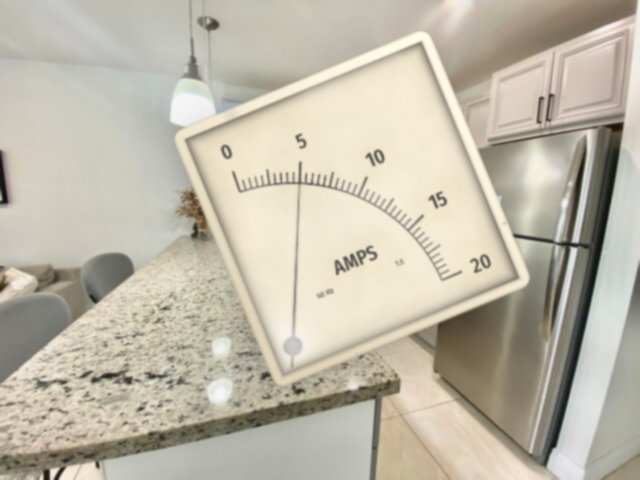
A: 5 A
